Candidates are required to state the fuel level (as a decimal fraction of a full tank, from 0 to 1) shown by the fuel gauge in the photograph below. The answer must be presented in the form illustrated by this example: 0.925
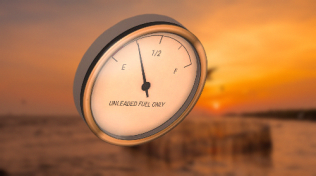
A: 0.25
